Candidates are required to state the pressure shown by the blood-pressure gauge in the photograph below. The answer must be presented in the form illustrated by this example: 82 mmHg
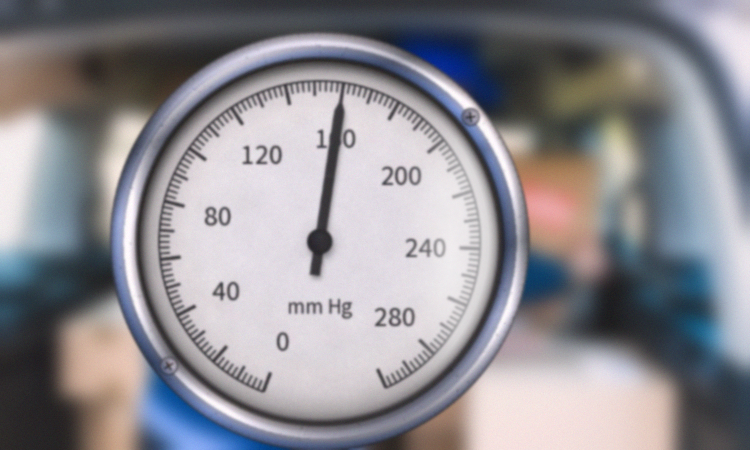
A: 160 mmHg
